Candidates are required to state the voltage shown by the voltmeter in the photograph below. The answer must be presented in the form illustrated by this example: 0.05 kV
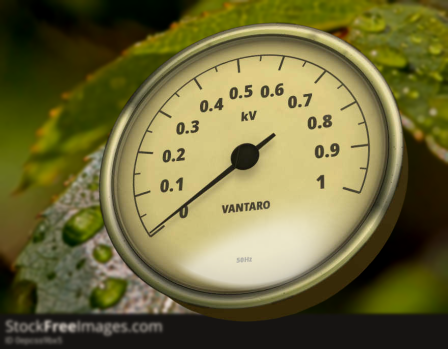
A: 0 kV
